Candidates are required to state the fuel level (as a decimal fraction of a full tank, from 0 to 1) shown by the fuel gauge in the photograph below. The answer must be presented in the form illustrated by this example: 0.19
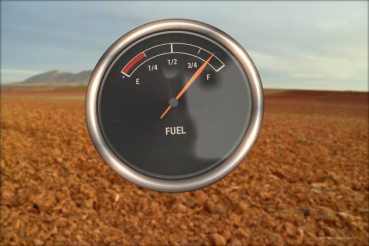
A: 0.875
